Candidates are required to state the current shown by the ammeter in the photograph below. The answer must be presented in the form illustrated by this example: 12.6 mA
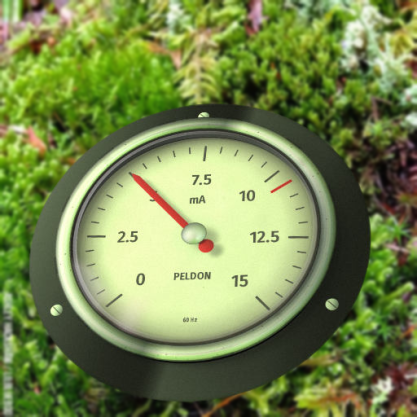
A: 5 mA
